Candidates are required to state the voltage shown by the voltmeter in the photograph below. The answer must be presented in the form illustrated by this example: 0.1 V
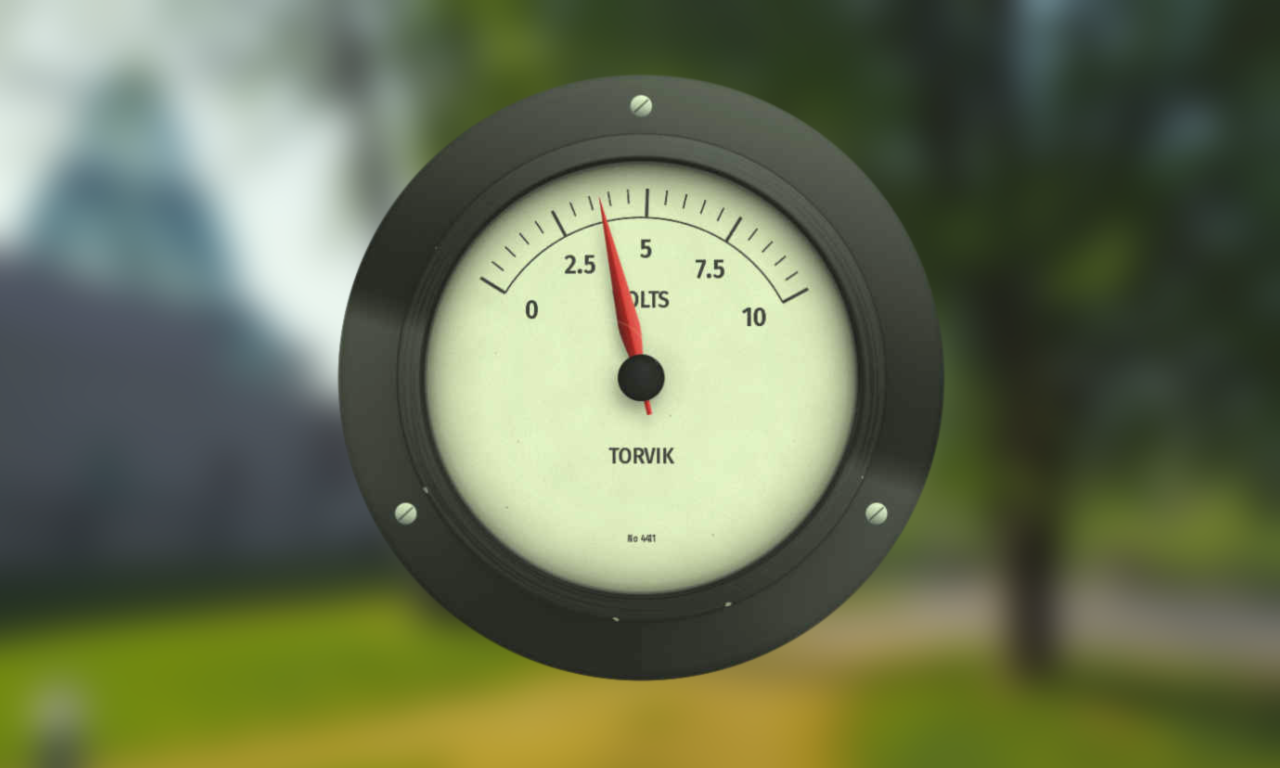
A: 3.75 V
